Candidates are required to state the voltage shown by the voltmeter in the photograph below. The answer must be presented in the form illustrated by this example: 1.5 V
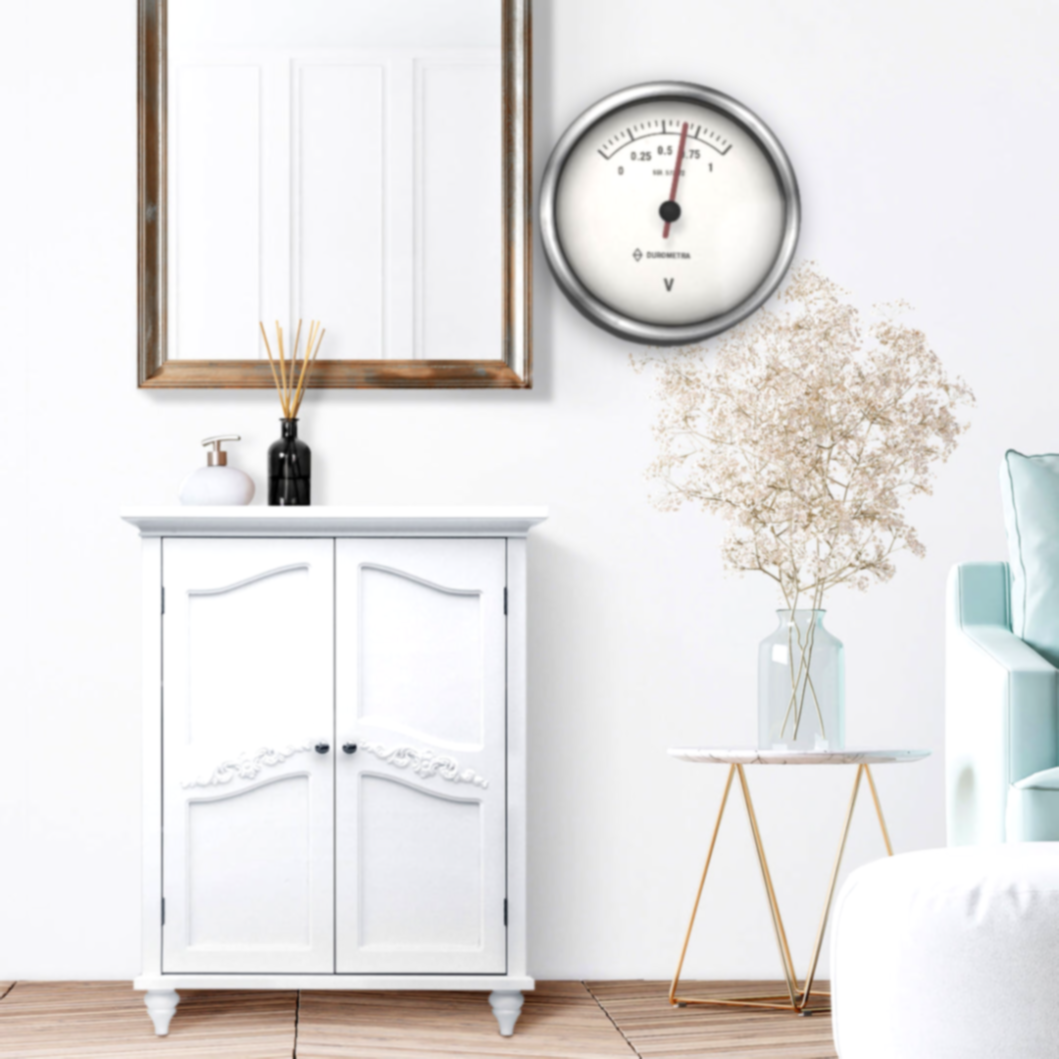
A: 0.65 V
